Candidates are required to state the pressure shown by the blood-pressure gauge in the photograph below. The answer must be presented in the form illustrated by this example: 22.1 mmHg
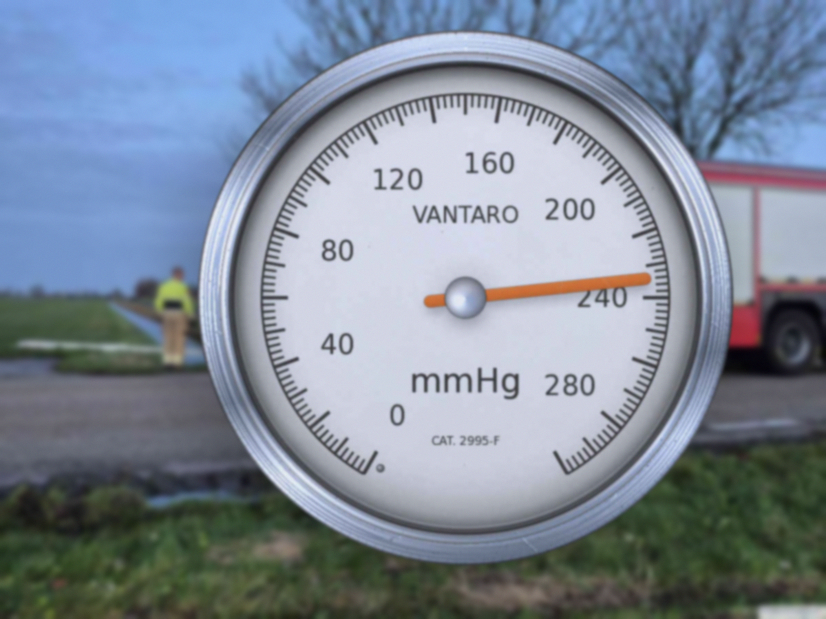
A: 234 mmHg
